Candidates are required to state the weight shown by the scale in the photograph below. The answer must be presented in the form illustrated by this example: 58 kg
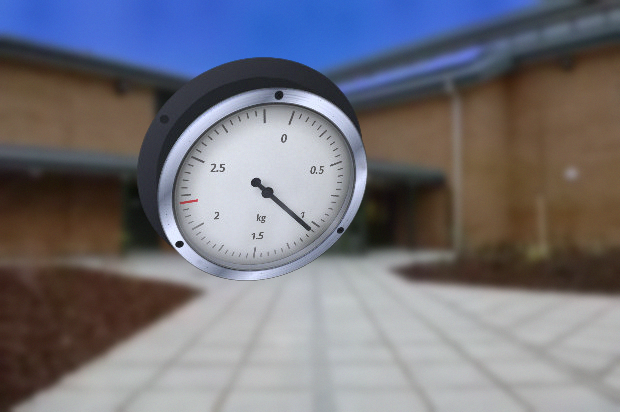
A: 1.05 kg
